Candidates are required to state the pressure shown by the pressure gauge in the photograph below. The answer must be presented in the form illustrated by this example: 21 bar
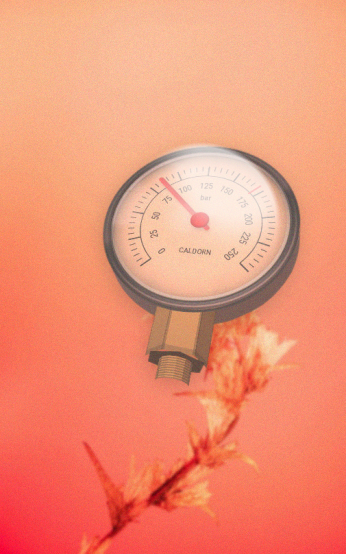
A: 85 bar
